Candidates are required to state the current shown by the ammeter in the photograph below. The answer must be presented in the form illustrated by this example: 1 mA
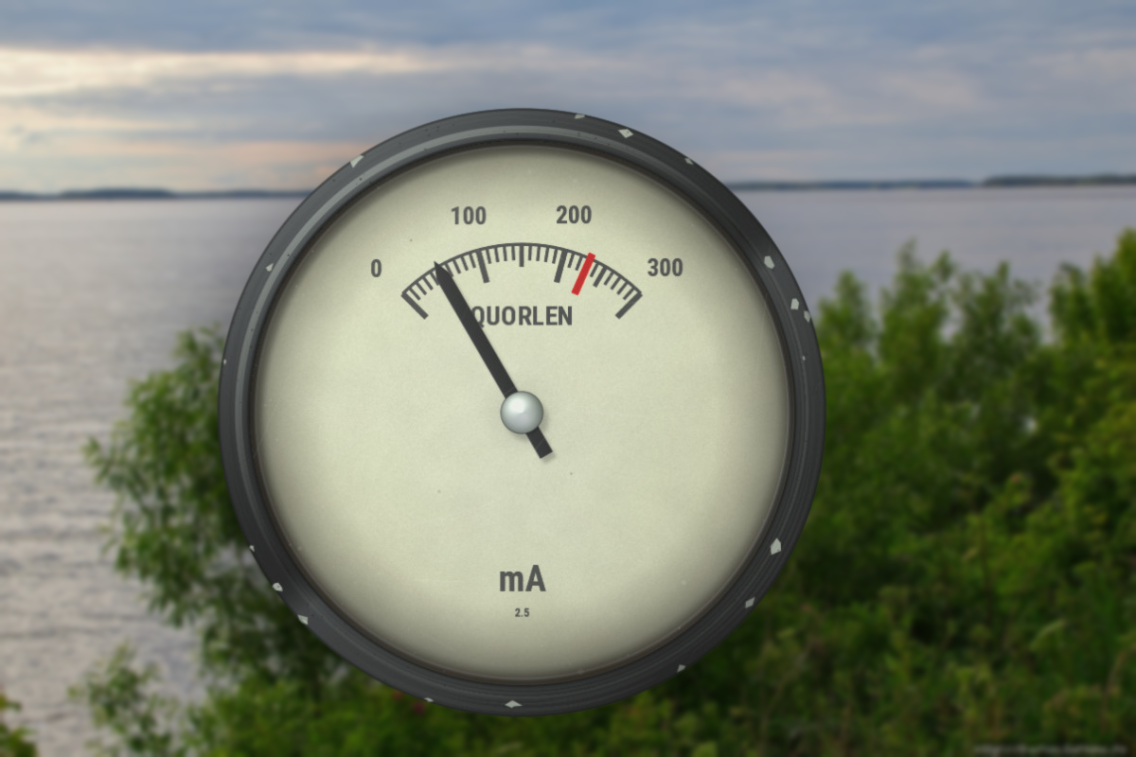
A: 50 mA
